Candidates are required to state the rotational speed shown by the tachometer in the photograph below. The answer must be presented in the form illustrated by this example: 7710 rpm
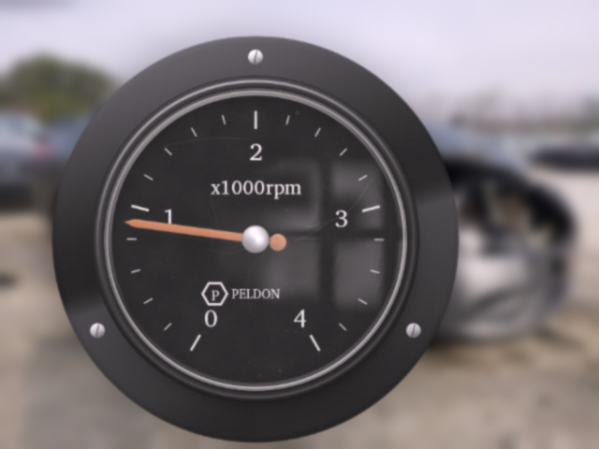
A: 900 rpm
